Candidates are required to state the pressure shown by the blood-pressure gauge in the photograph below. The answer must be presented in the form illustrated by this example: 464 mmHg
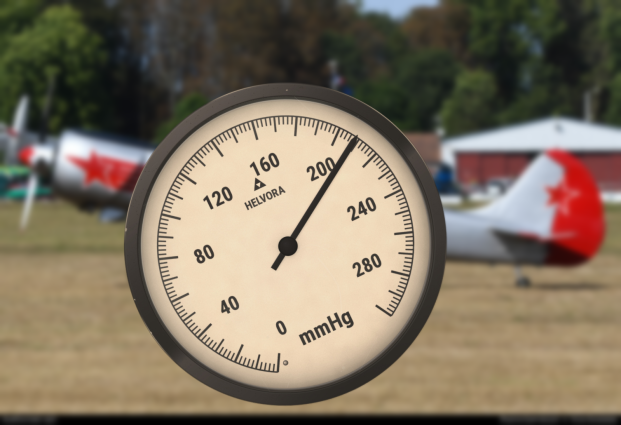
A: 208 mmHg
